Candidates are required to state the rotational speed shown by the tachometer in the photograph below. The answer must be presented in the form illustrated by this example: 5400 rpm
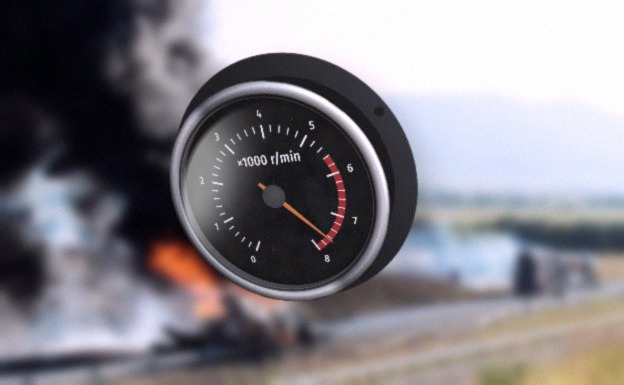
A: 7600 rpm
